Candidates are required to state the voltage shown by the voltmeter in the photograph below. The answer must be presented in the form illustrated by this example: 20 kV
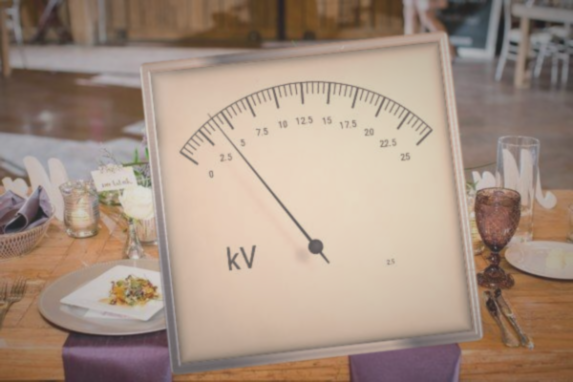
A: 4 kV
